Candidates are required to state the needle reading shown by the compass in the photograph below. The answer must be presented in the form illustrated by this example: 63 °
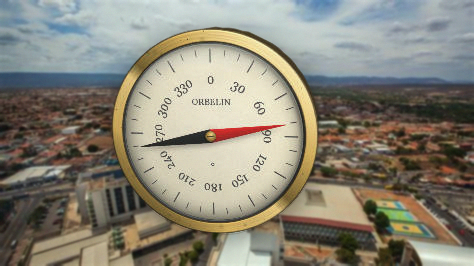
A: 80 °
